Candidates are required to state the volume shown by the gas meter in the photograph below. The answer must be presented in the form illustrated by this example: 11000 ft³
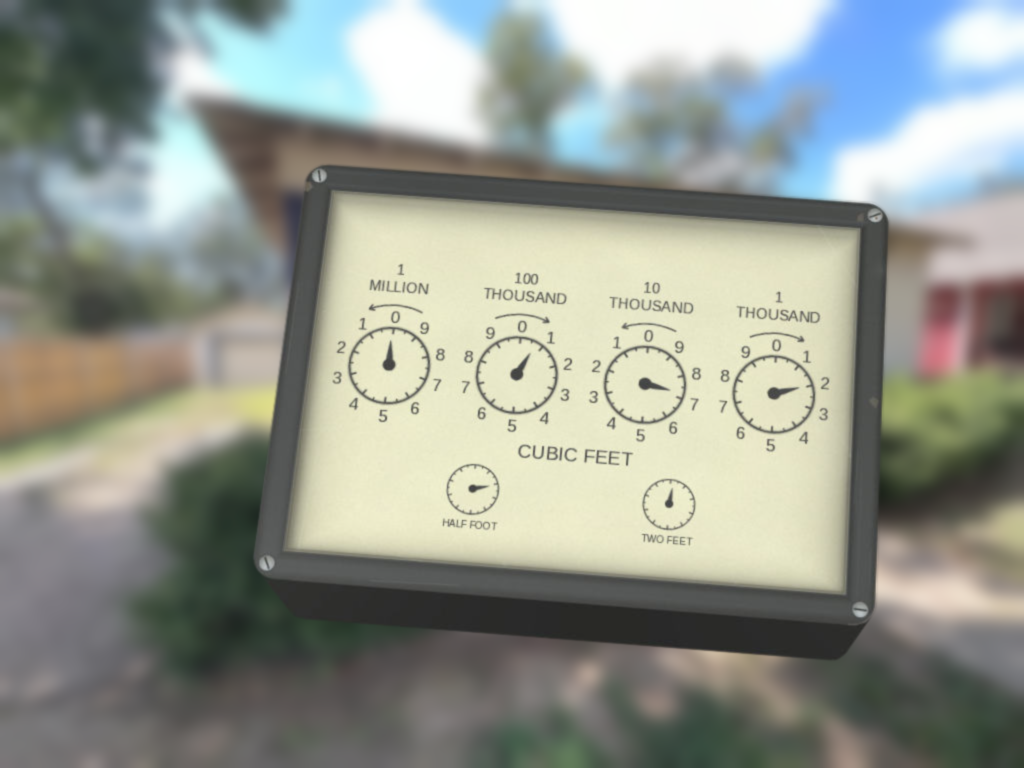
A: 7200 ft³
